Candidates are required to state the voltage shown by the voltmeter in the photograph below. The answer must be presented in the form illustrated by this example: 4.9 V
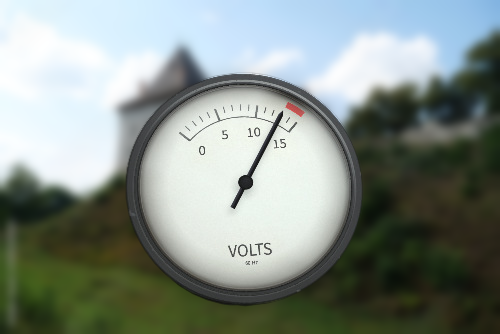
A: 13 V
